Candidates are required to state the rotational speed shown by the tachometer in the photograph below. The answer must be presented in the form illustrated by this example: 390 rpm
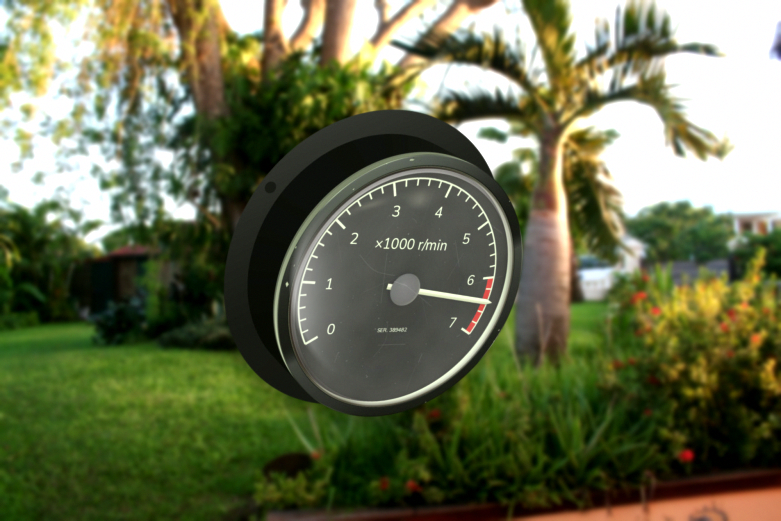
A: 6400 rpm
